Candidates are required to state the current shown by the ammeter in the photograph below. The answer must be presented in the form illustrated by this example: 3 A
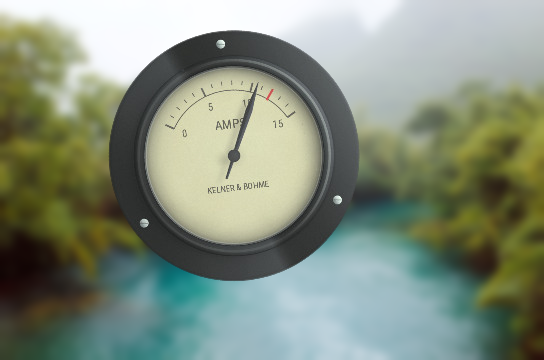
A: 10.5 A
